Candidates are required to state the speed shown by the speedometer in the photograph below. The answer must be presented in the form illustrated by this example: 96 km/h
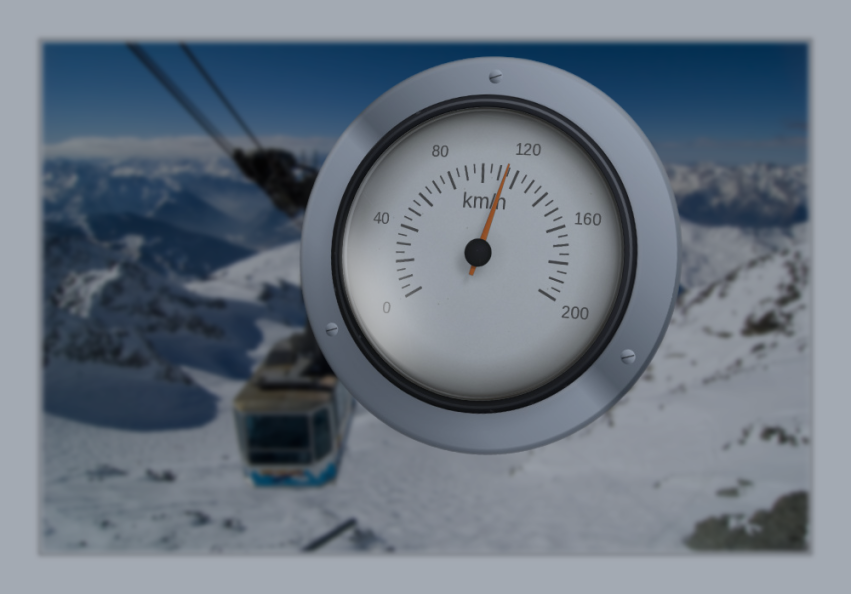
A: 115 km/h
